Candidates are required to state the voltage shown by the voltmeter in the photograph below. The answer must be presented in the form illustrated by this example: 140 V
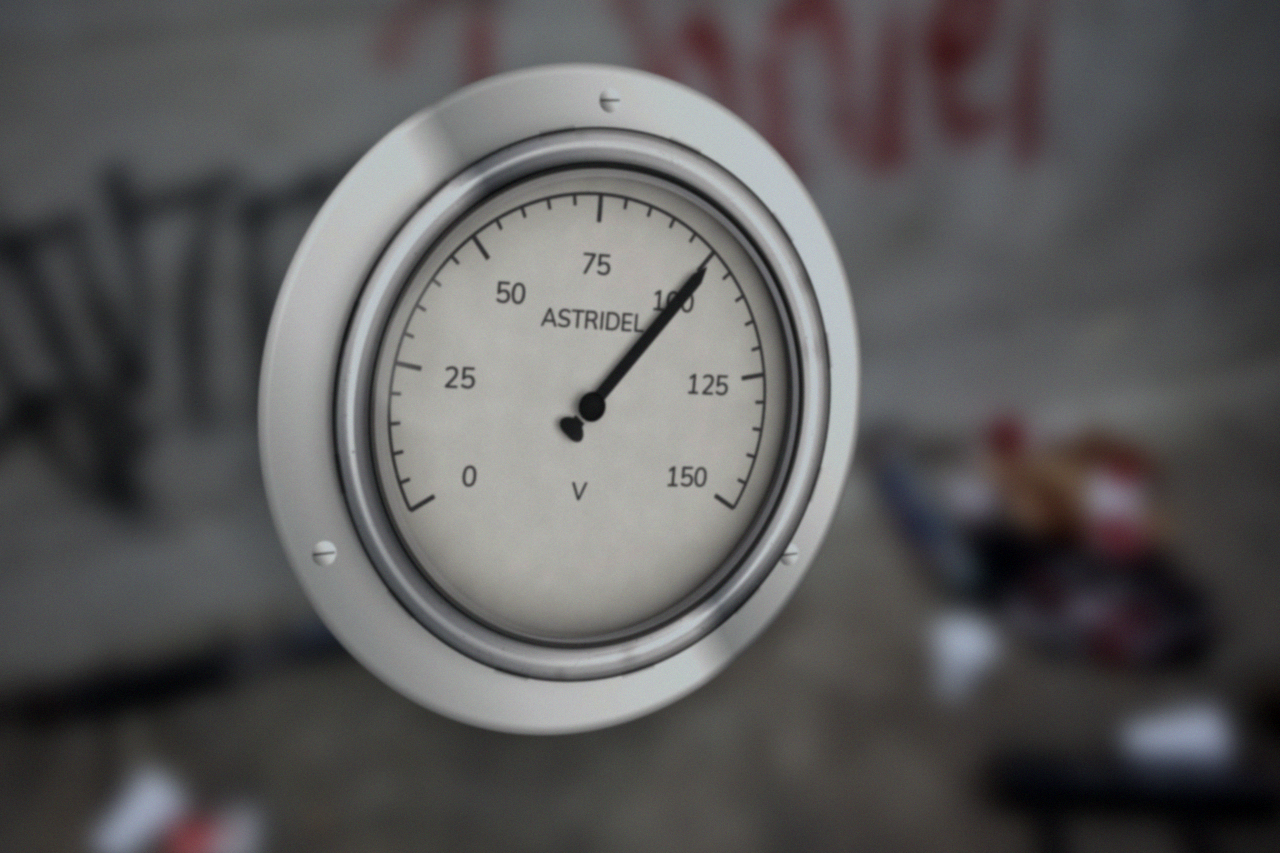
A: 100 V
